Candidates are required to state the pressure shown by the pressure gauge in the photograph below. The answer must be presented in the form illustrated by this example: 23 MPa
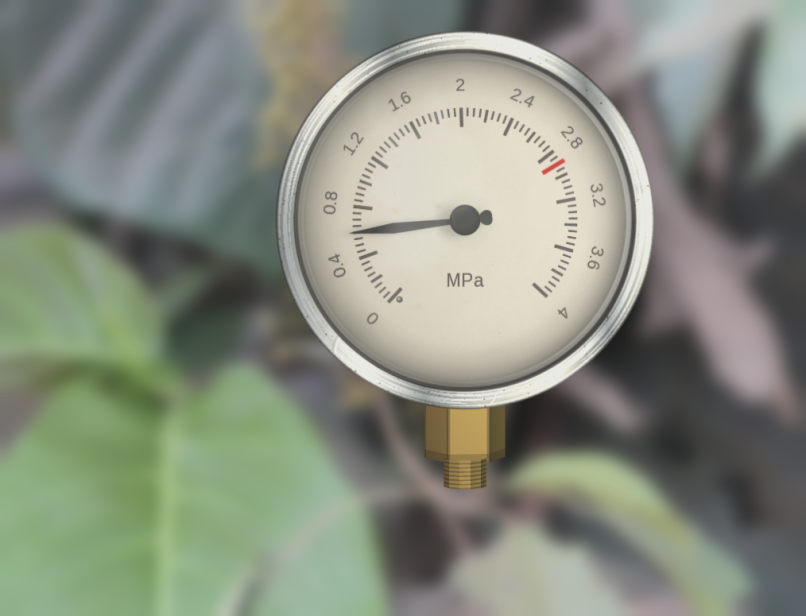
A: 0.6 MPa
